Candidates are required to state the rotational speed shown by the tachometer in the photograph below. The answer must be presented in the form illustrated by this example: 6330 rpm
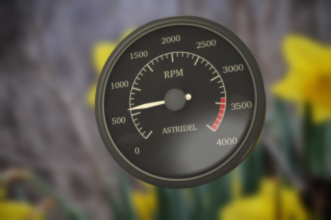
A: 600 rpm
